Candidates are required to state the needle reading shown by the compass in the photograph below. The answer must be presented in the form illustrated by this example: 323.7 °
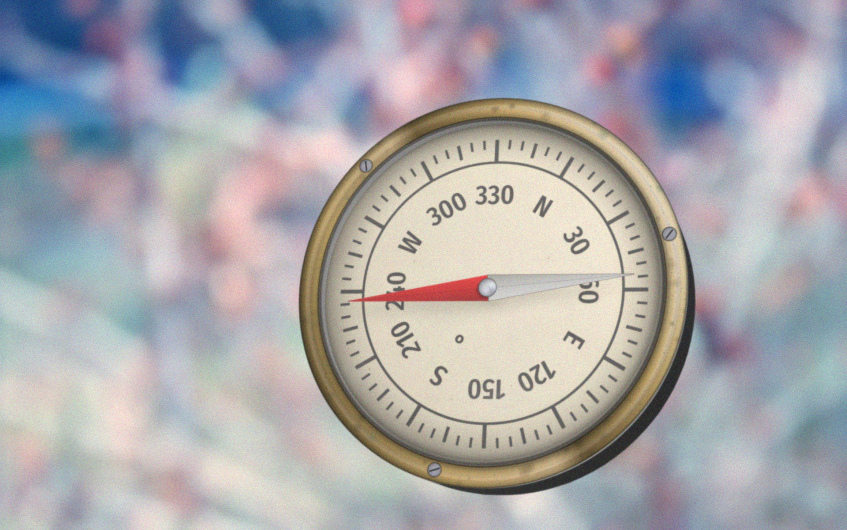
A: 235 °
